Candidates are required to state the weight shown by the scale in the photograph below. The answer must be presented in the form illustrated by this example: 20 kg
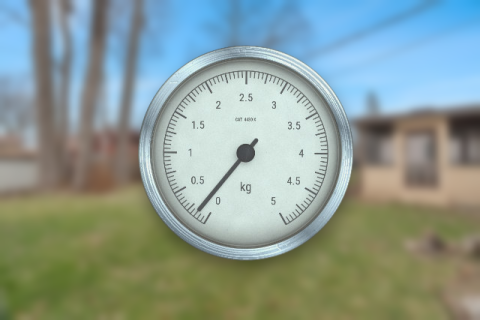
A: 0.15 kg
